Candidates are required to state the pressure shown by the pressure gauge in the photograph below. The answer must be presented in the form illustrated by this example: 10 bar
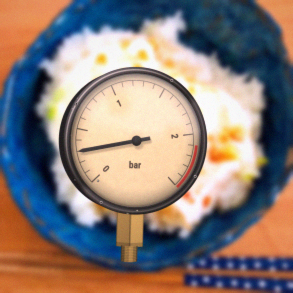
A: 0.3 bar
